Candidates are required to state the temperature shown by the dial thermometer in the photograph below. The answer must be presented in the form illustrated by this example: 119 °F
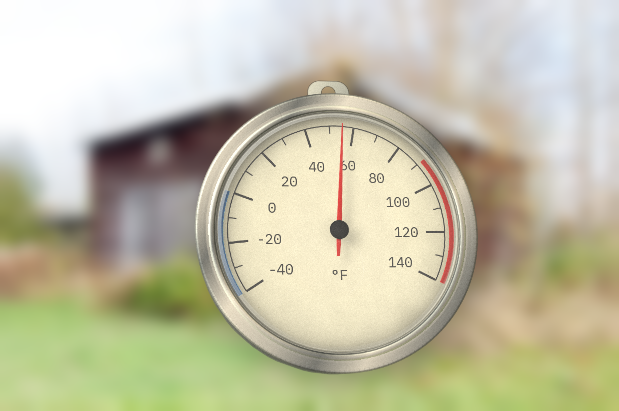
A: 55 °F
